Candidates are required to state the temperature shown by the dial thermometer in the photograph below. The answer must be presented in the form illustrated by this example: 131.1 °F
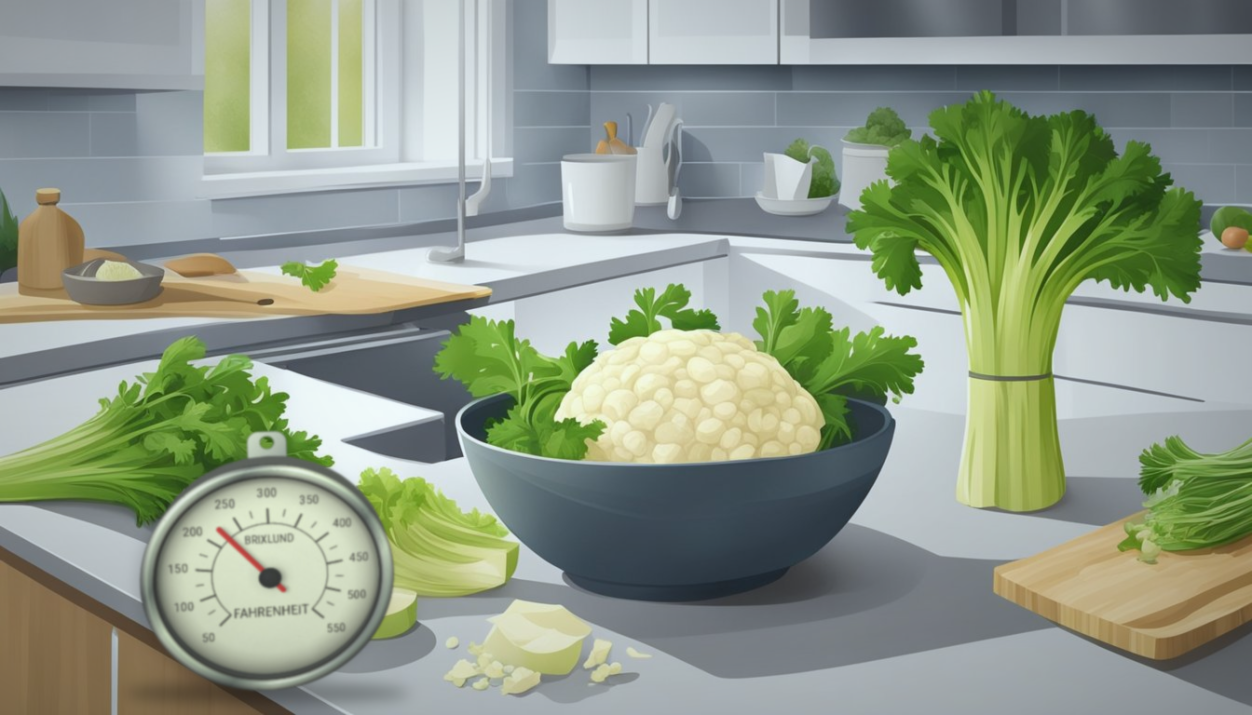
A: 225 °F
